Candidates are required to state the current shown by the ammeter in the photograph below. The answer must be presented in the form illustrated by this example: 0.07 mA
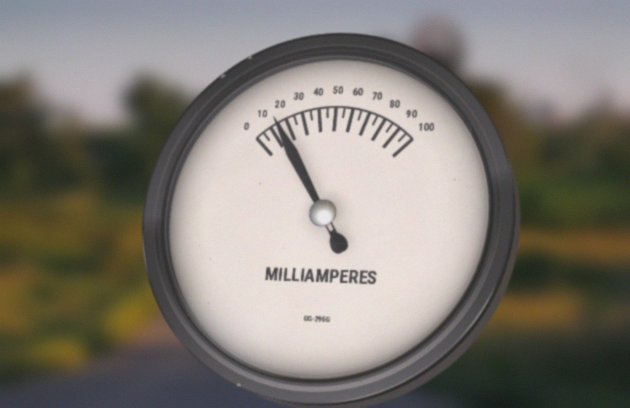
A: 15 mA
